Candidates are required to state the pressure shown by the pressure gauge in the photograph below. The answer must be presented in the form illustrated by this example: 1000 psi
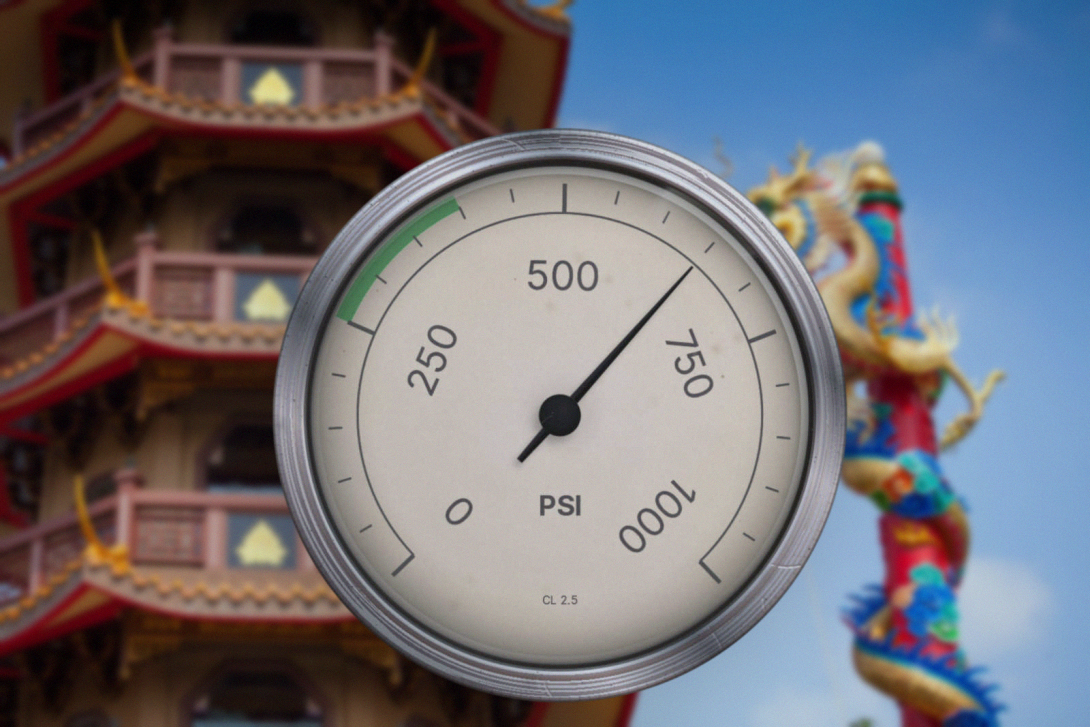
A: 650 psi
